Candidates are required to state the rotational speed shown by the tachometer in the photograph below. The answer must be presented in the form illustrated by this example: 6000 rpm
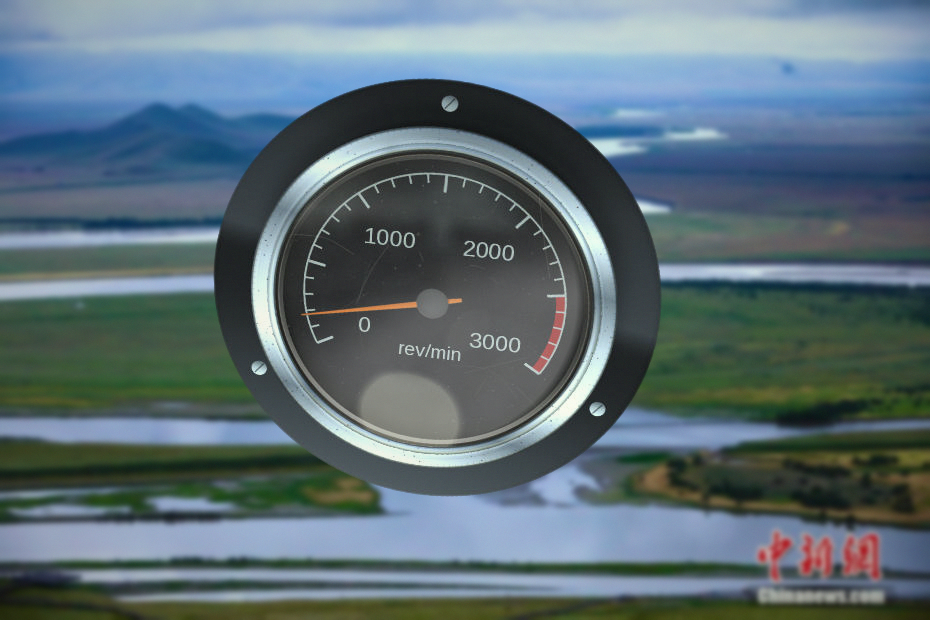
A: 200 rpm
